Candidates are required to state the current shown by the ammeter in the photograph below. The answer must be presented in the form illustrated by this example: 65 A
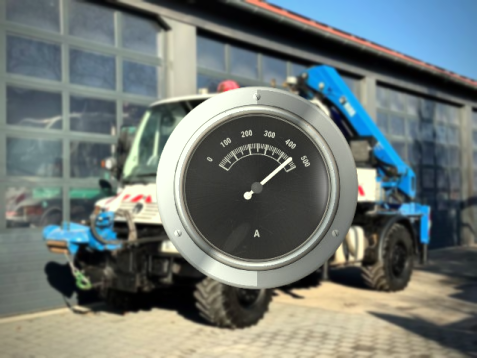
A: 450 A
